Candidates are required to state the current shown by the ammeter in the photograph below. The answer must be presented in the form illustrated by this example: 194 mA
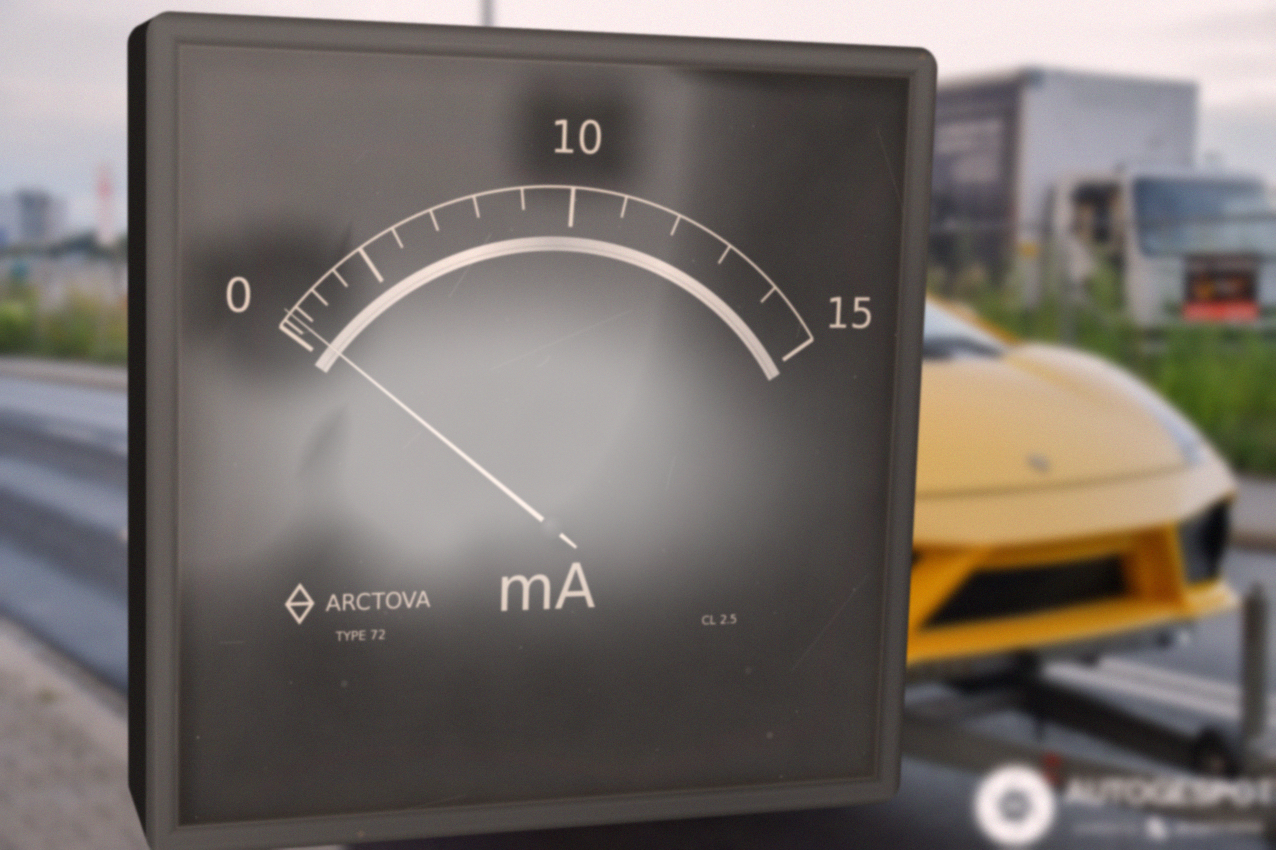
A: 1.5 mA
